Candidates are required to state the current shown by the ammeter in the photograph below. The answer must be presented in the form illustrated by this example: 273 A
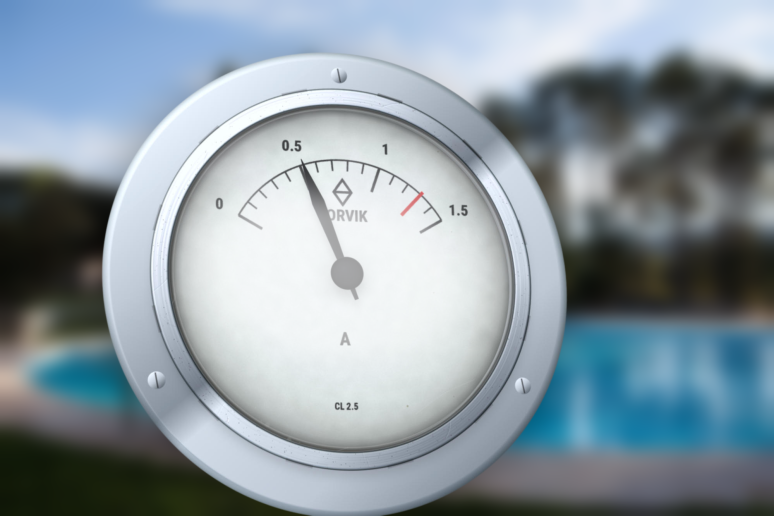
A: 0.5 A
